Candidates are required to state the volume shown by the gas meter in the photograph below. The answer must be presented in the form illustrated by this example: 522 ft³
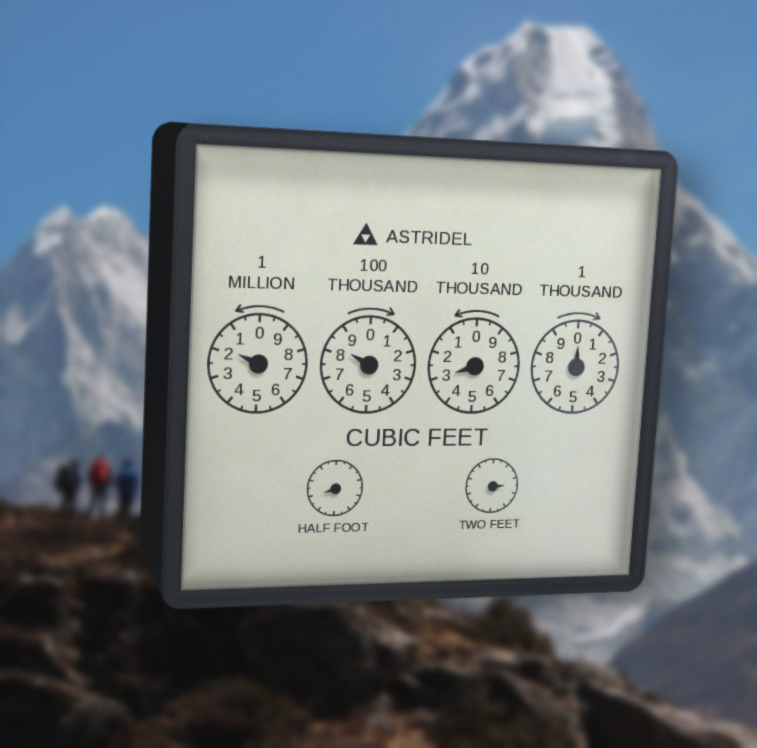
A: 183000 ft³
